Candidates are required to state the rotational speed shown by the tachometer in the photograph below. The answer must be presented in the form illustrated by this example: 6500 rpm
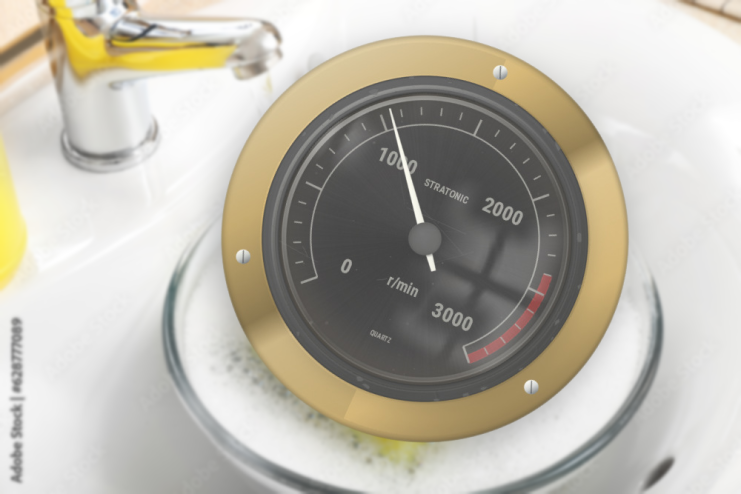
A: 1050 rpm
